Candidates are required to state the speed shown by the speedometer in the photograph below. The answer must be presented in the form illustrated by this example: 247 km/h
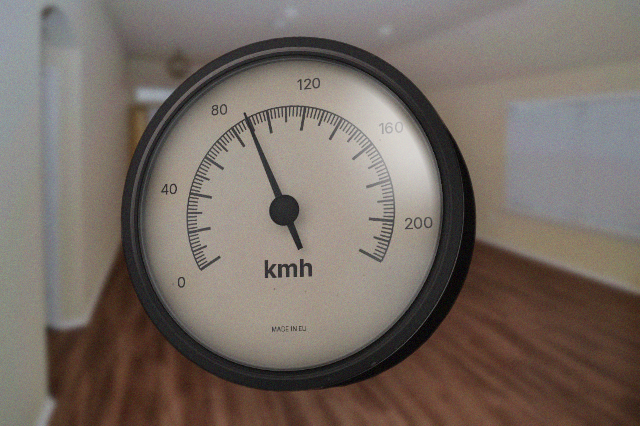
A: 90 km/h
